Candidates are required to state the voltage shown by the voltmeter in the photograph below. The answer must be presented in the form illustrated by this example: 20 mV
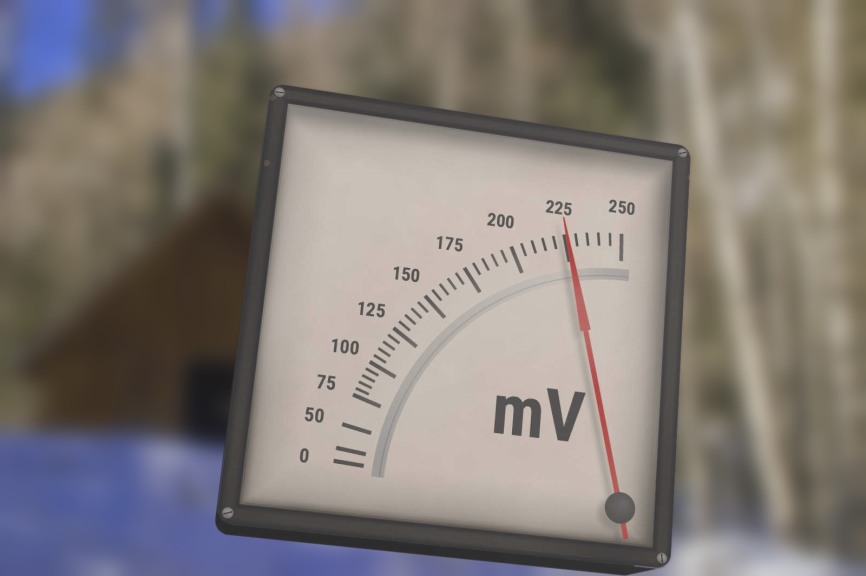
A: 225 mV
